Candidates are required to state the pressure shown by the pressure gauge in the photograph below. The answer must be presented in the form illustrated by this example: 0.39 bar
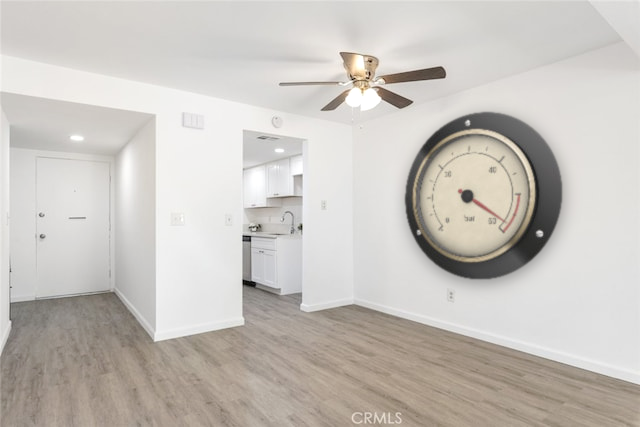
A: 57.5 bar
